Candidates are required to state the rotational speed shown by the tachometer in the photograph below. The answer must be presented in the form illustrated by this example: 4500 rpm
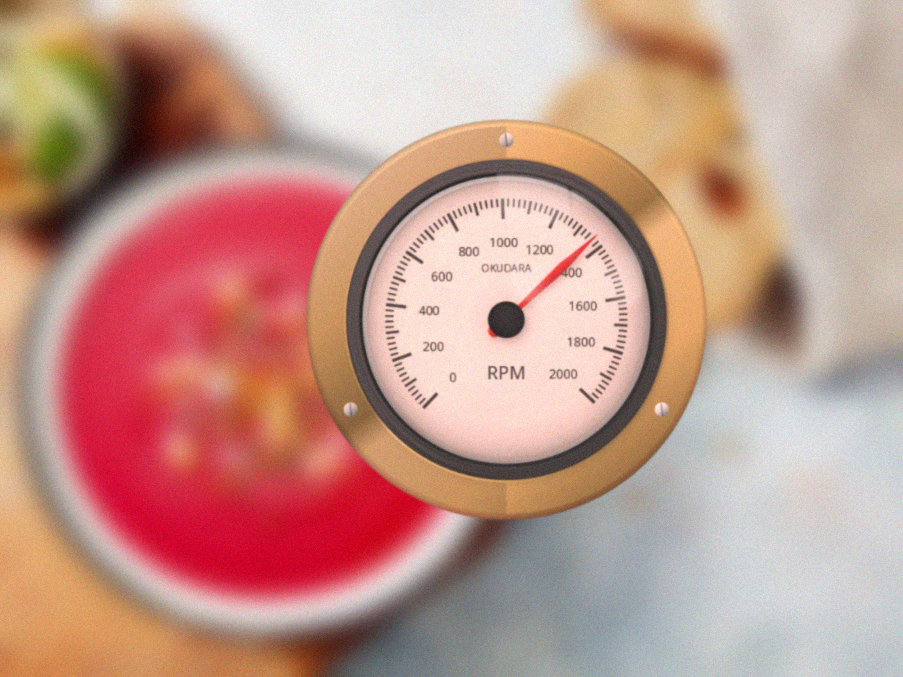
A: 1360 rpm
